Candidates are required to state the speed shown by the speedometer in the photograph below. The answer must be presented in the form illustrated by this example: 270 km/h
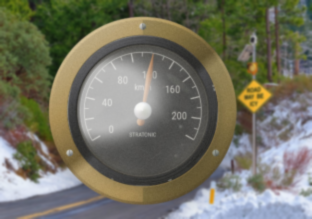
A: 120 km/h
